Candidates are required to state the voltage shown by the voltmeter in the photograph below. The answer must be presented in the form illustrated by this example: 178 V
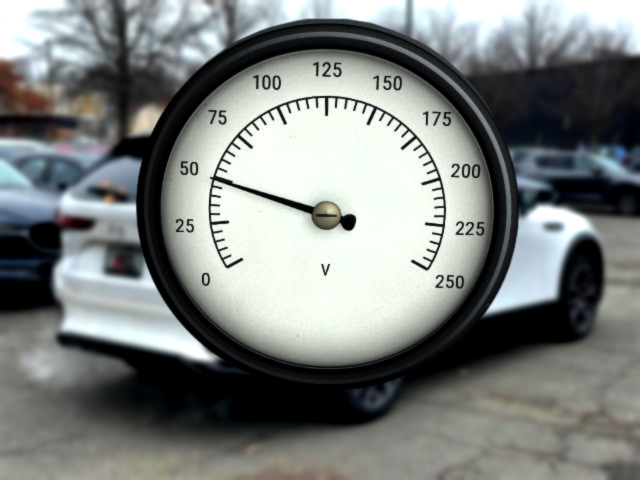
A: 50 V
